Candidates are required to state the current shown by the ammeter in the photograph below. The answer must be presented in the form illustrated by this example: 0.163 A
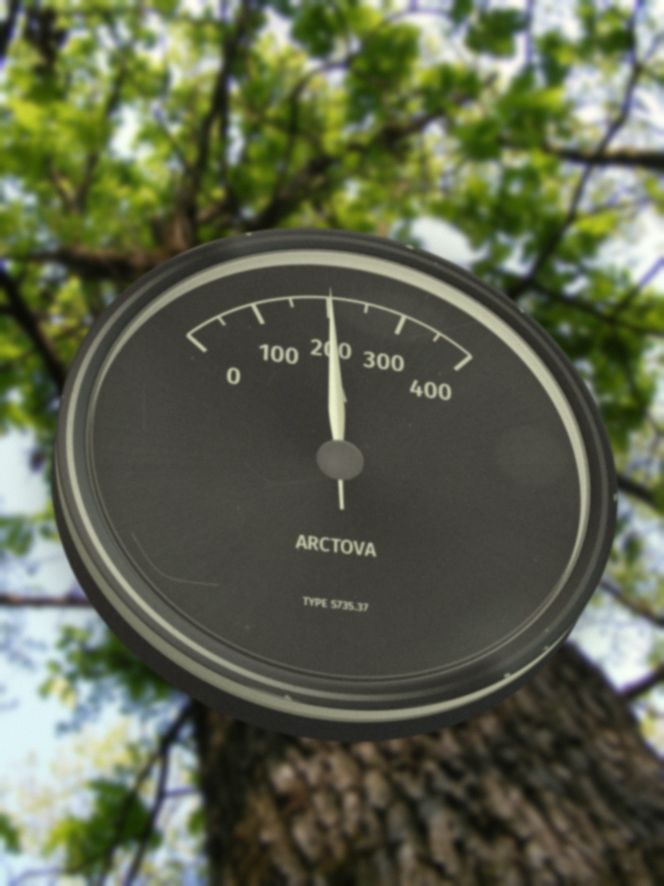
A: 200 A
